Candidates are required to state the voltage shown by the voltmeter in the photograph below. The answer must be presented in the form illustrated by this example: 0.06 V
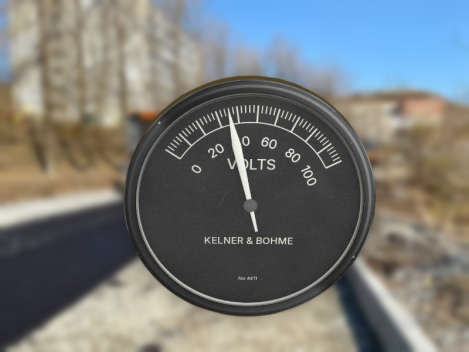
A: 36 V
